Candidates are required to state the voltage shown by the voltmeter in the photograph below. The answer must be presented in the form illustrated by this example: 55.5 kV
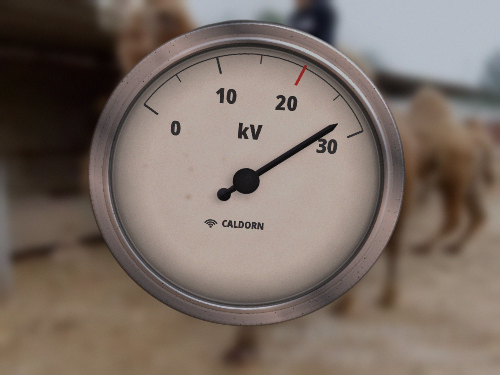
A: 27.5 kV
